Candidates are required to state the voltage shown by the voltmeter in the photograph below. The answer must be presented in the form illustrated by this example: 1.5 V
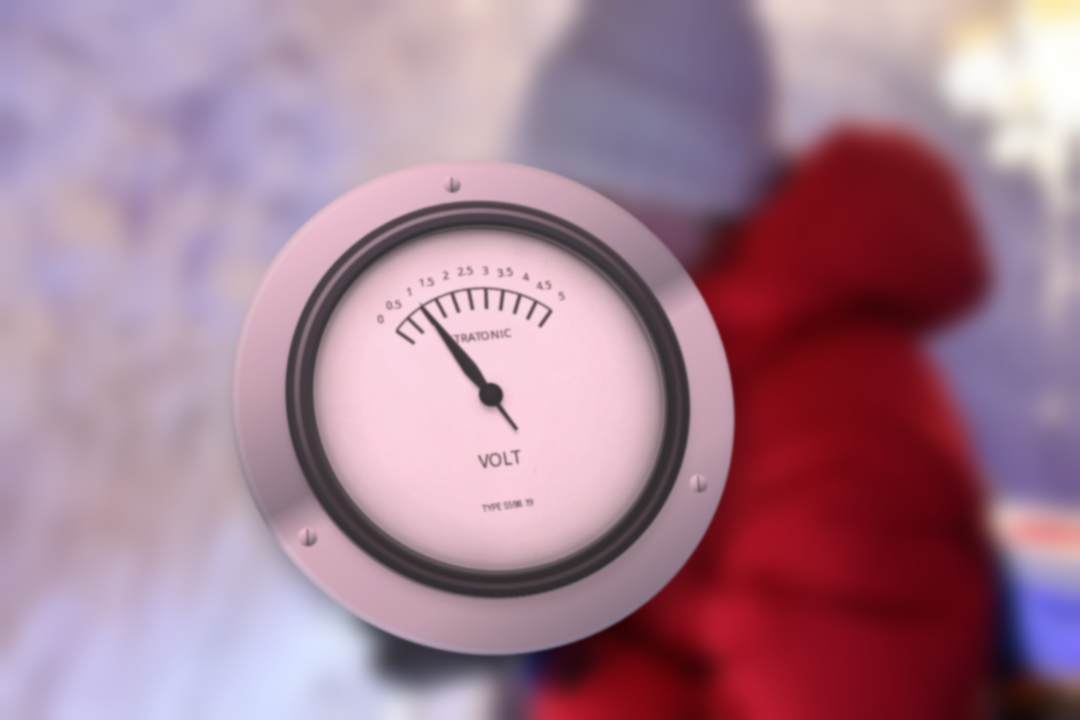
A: 1 V
